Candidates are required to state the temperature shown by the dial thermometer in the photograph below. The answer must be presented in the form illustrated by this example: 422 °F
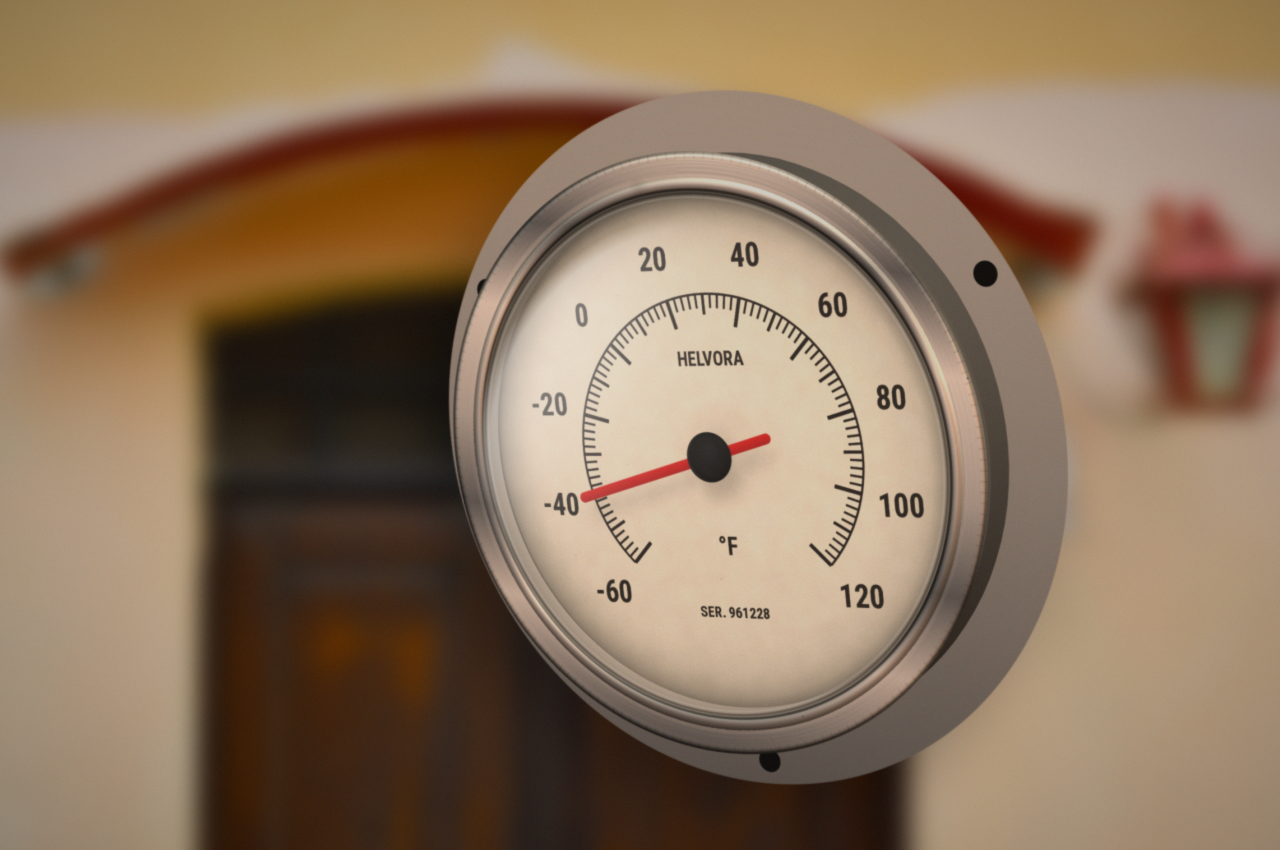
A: -40 °F
